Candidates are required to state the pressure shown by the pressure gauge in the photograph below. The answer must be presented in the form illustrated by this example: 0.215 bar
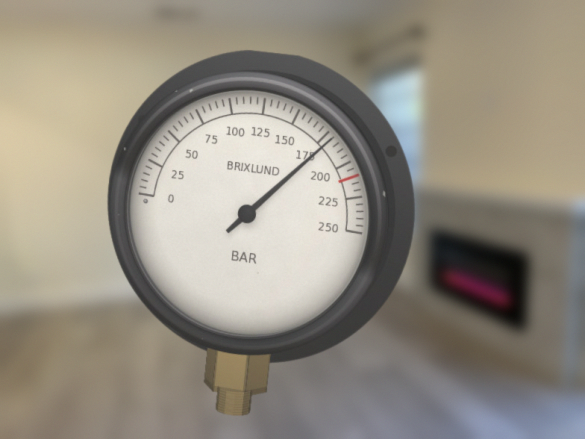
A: 180 bar
